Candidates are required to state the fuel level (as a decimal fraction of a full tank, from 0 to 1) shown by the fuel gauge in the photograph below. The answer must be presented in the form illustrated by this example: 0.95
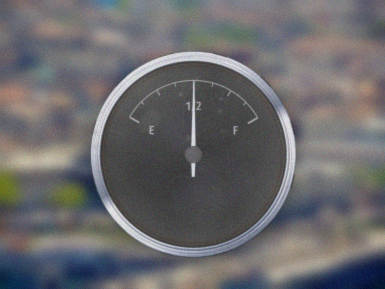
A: 0.5
